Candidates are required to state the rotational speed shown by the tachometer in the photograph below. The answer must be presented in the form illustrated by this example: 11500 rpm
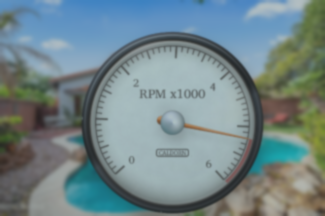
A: 5200 rpm
